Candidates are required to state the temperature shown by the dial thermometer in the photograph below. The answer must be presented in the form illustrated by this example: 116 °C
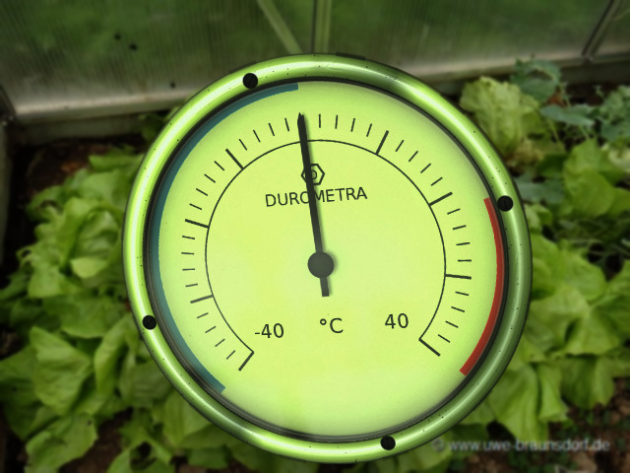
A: 0 °C
